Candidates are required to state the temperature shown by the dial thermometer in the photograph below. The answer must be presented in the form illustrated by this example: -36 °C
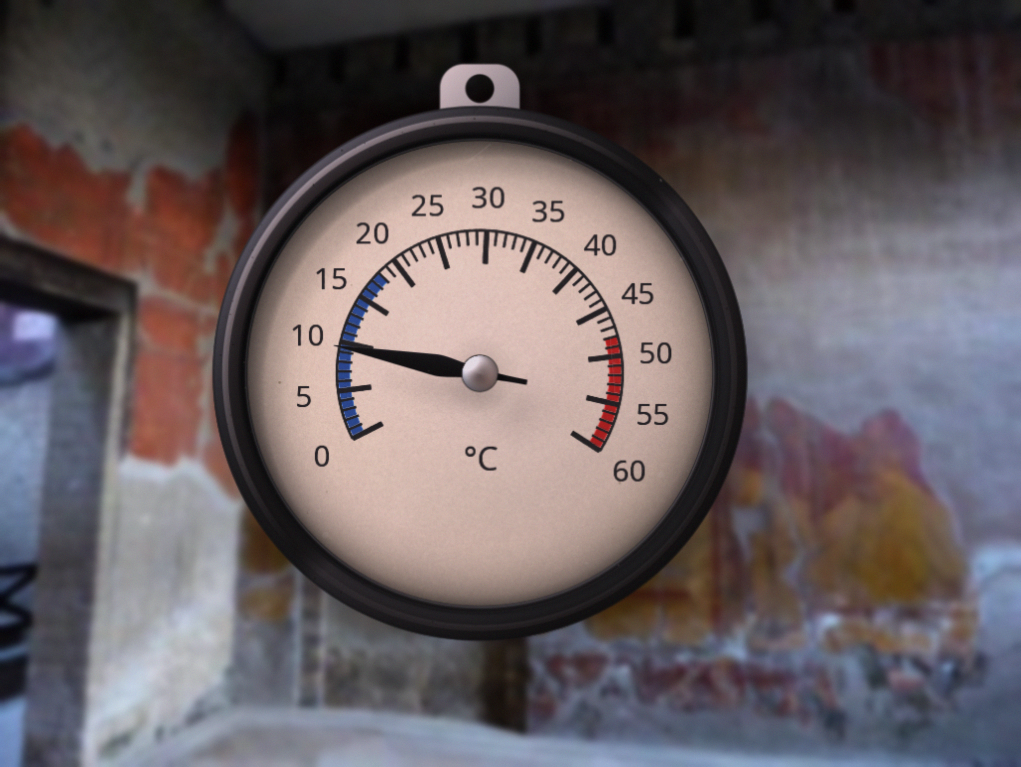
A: 9.5 °C
